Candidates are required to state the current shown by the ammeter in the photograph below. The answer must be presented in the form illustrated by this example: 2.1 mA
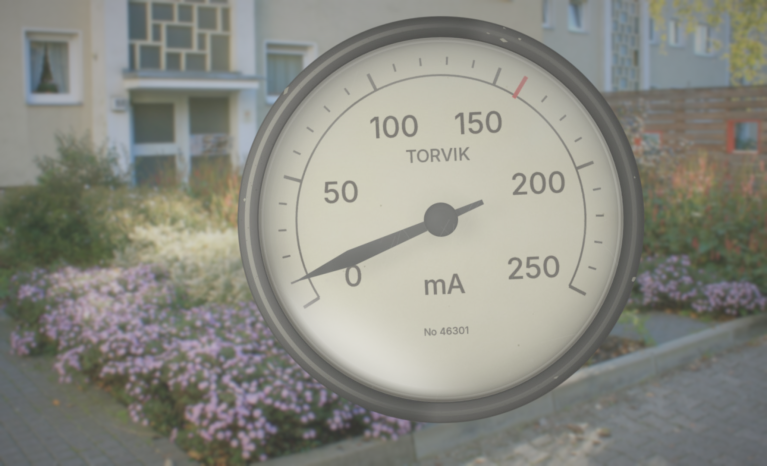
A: 10 mA
